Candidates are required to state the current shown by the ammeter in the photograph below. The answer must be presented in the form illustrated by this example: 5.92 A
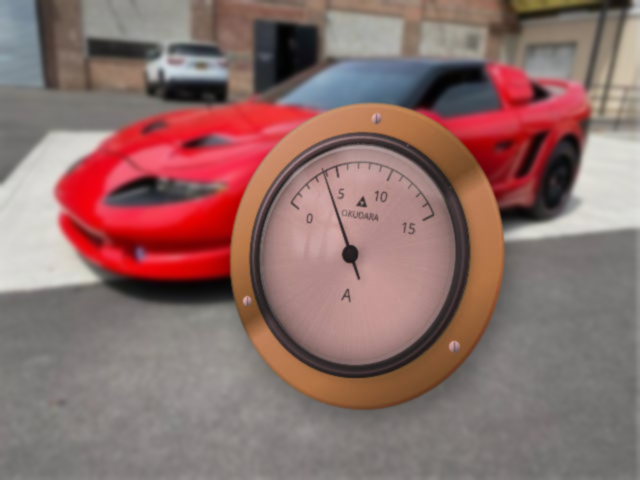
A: 4 A
